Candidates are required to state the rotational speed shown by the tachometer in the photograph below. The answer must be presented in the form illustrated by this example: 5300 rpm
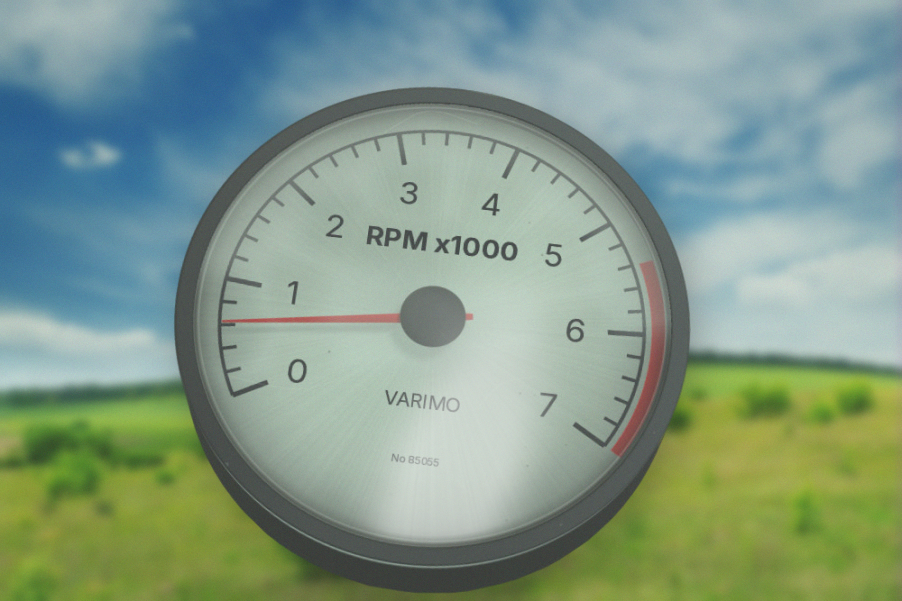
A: 600 rpm
